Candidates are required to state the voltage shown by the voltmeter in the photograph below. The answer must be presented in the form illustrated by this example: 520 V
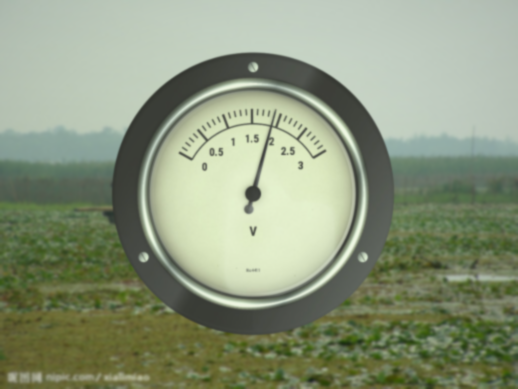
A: 1.9 V
